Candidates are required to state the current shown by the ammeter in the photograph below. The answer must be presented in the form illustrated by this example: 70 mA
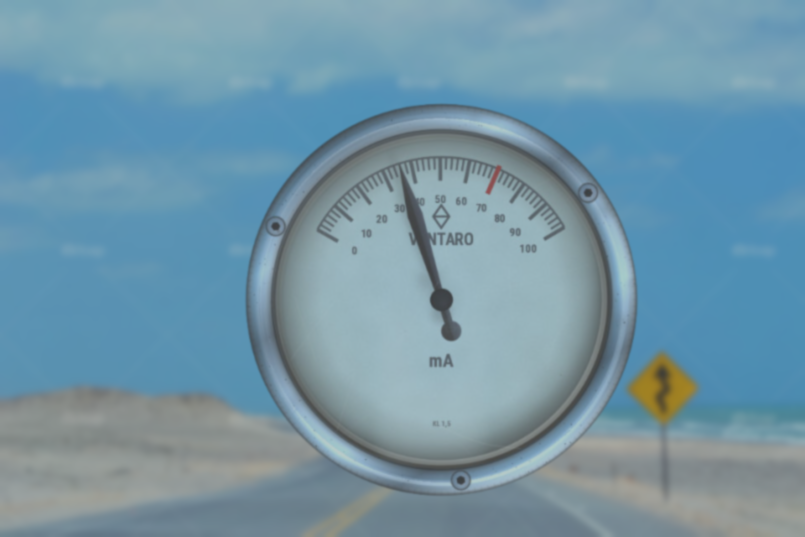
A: 36 mA
